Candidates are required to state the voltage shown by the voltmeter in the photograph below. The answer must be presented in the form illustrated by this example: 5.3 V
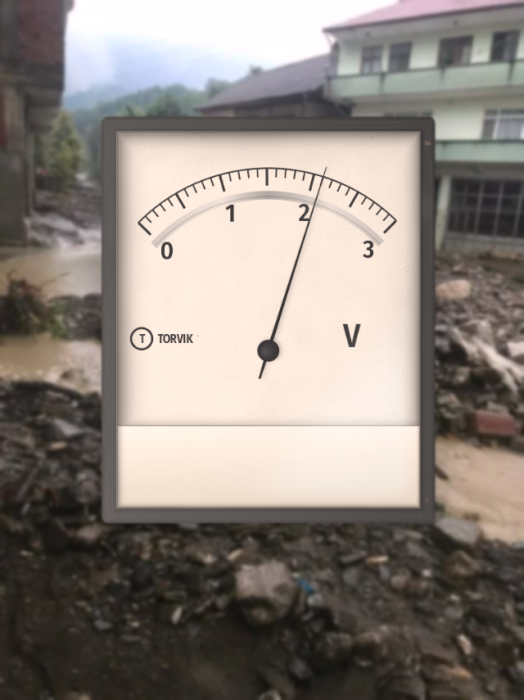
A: 2.1 V
